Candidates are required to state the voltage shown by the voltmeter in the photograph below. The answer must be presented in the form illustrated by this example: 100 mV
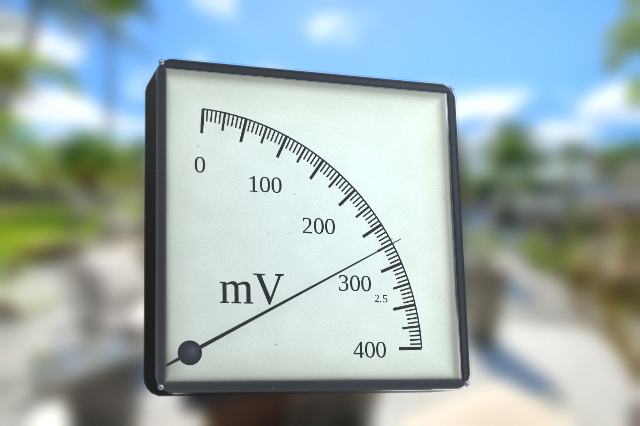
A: 275 mV
